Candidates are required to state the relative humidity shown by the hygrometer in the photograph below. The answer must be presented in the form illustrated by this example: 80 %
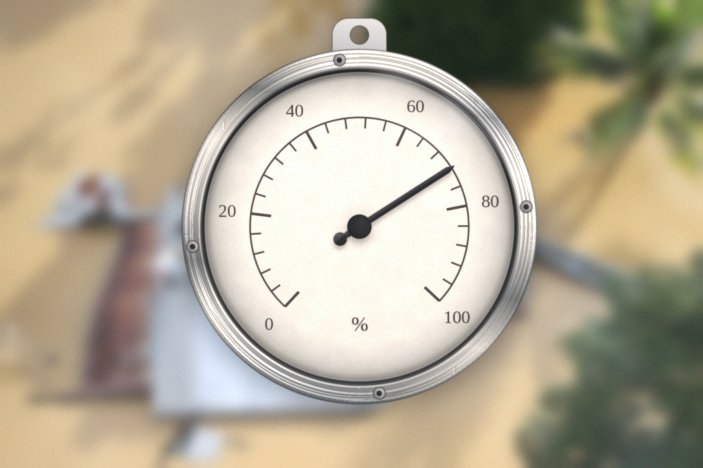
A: 72 %
